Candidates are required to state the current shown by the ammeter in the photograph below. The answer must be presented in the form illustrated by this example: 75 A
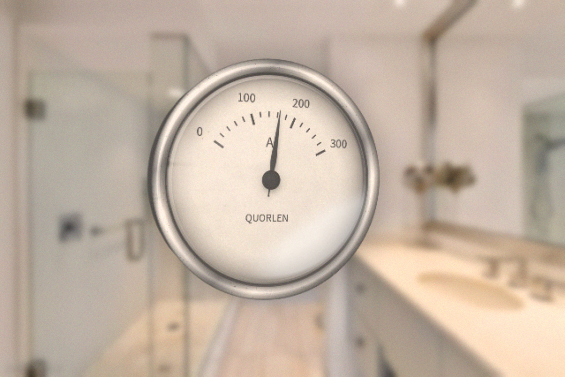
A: 160 A
